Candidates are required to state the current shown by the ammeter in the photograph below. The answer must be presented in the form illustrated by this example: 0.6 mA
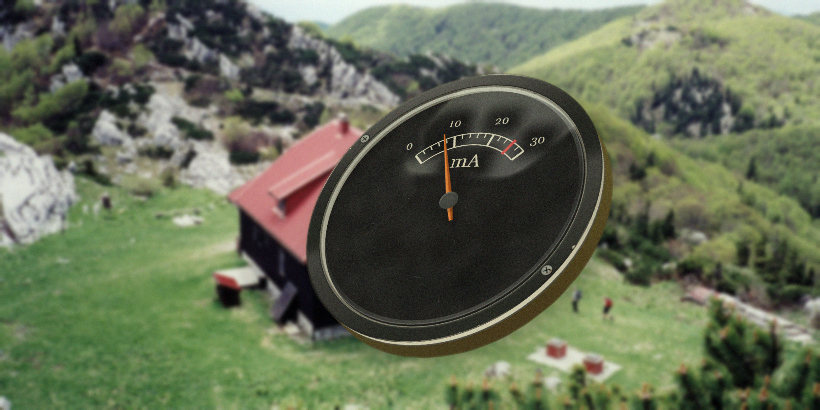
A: 8 mA
